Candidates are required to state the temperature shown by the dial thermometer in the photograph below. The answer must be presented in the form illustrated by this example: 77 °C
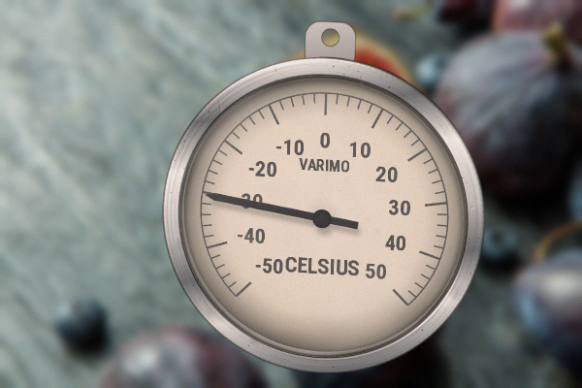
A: -30 °C
